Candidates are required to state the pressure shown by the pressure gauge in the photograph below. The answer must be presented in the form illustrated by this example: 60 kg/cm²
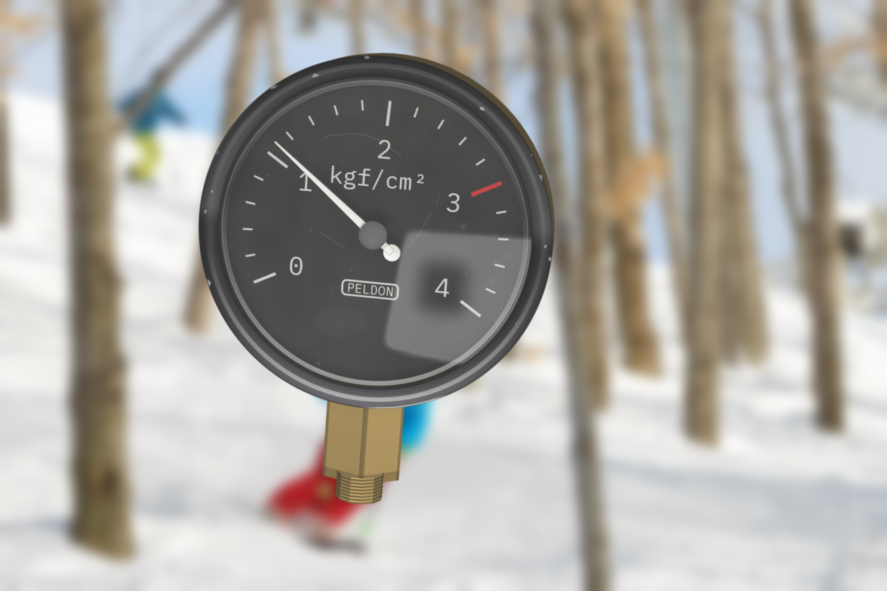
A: 1.1 kg/cm²
